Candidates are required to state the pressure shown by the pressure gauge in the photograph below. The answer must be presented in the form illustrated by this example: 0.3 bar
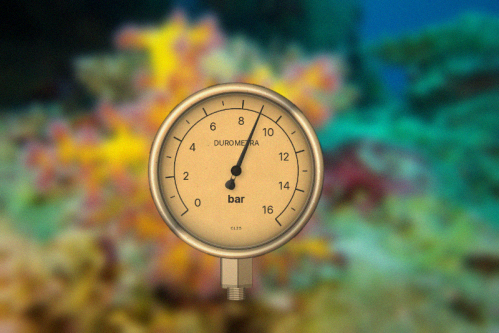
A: 9 bar
